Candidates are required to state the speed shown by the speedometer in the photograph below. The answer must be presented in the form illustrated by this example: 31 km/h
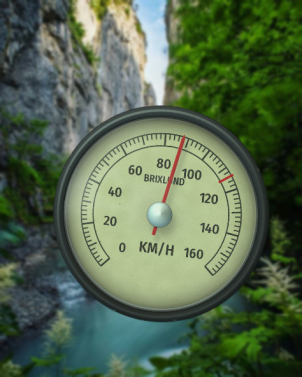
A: 88 km/h
